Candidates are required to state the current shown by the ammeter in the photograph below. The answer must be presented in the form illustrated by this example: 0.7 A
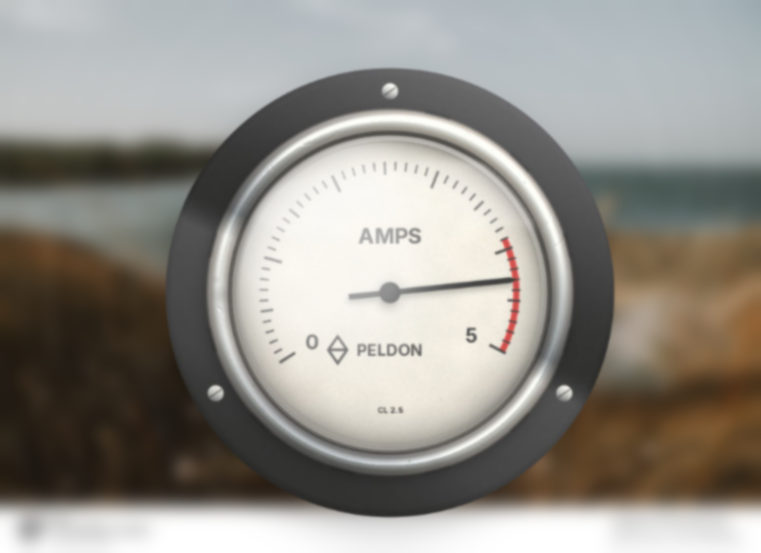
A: 4.3 A
